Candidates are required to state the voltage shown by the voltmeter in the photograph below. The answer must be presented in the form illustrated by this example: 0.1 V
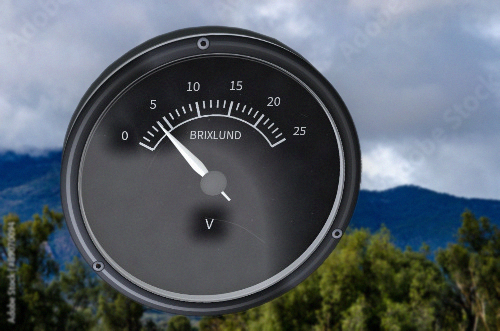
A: 4 V
